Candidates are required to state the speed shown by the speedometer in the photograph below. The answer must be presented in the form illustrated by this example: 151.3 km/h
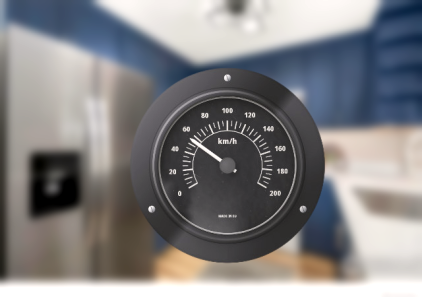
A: 55 km/h
